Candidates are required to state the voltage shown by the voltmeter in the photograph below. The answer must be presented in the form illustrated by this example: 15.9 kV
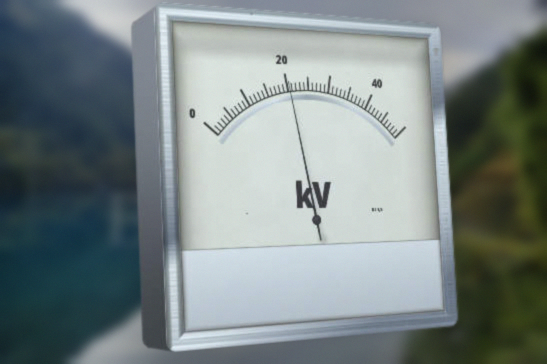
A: 20 kV
